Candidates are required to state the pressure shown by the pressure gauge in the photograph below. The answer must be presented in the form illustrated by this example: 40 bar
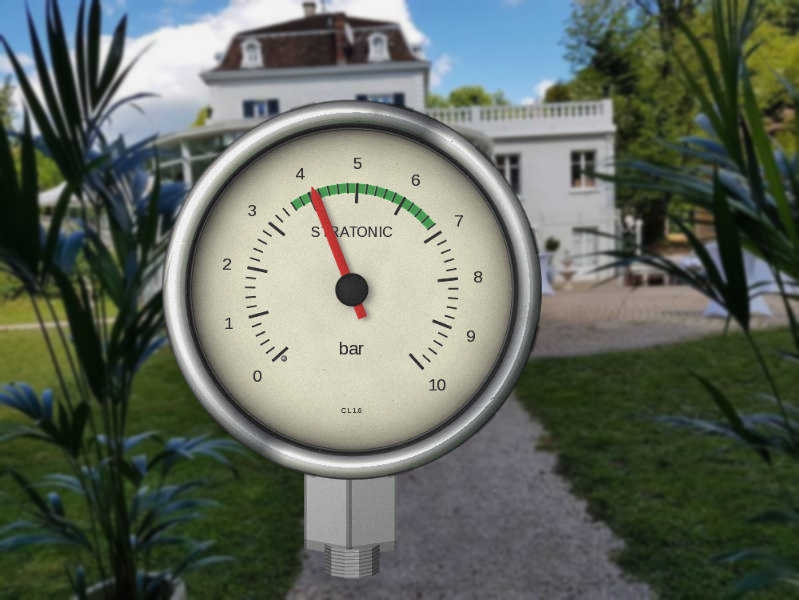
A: 4.1 bar
